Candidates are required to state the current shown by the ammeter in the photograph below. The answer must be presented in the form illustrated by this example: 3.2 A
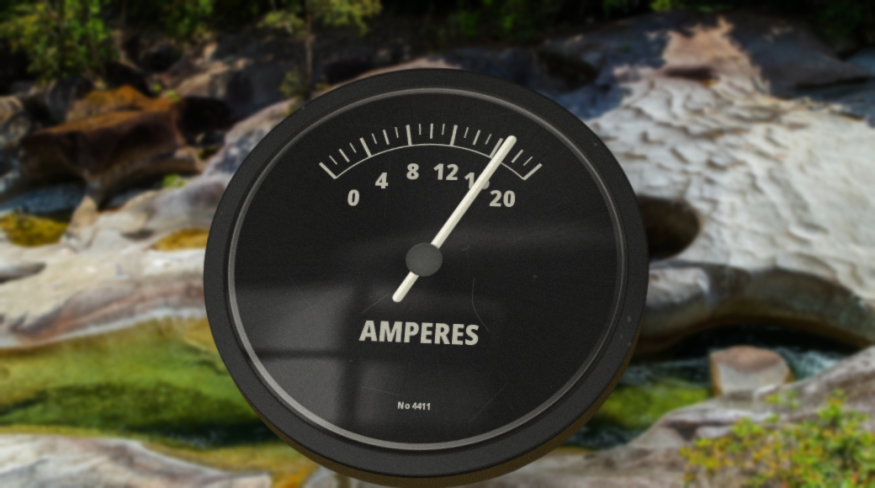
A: 17 A
